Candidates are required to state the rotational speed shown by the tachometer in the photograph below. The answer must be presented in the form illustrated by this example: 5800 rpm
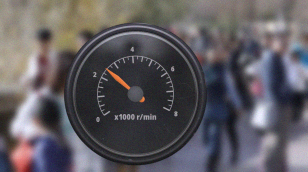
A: 2500 rpm
